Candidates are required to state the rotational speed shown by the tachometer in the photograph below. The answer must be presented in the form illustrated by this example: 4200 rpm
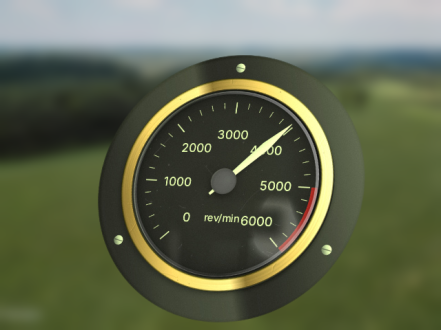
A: 4000 rpm
